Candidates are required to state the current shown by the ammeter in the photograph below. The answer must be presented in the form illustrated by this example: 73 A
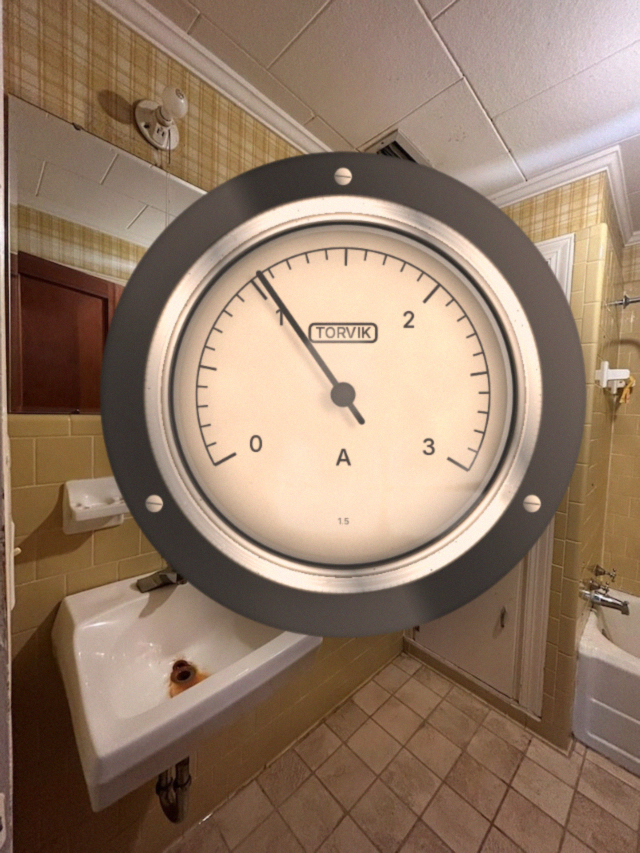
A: 1.05 A
